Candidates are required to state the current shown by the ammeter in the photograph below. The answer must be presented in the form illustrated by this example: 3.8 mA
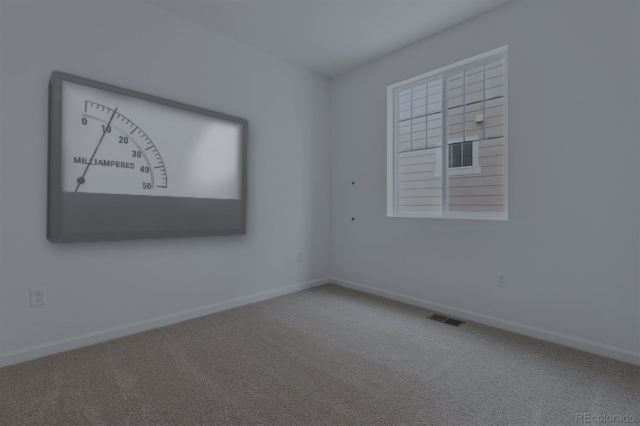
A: 10 mA
